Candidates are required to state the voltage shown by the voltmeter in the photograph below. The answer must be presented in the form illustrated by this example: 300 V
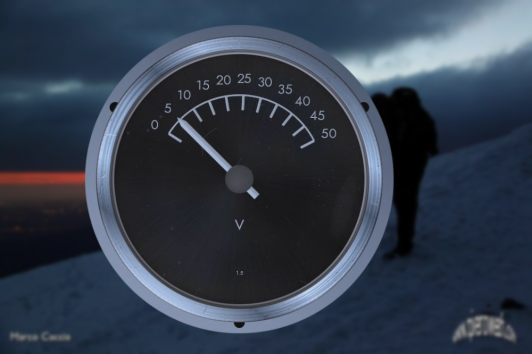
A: 5 V
